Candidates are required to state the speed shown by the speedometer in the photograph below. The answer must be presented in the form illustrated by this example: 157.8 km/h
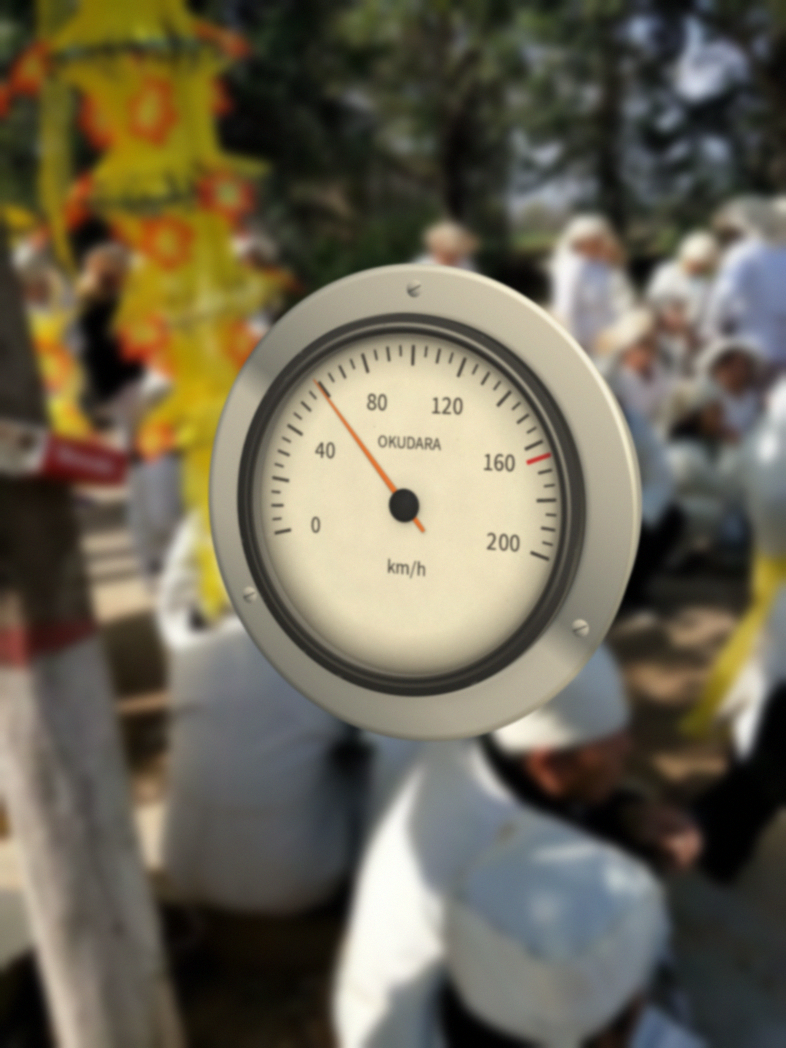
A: 60 km/h
